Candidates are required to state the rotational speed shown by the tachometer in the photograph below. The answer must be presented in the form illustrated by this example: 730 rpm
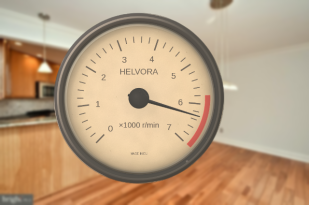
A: 6300 rpm
